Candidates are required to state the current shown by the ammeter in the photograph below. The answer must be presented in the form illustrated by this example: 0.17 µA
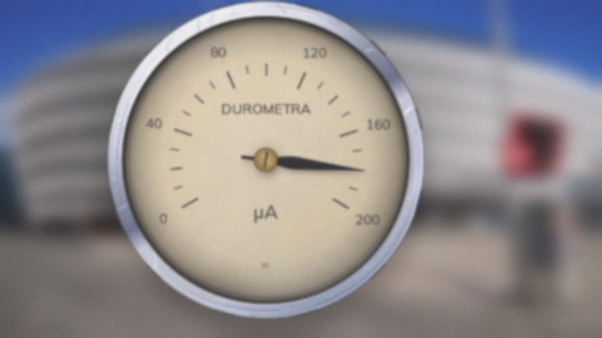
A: 180 µA
